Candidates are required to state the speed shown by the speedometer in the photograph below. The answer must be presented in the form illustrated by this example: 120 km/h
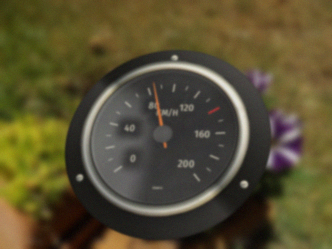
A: 85 km/h
